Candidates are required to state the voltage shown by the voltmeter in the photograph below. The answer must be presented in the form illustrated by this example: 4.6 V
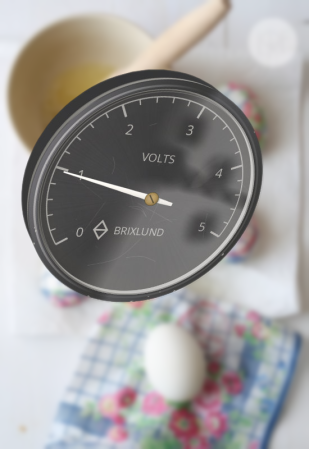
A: 1 V
